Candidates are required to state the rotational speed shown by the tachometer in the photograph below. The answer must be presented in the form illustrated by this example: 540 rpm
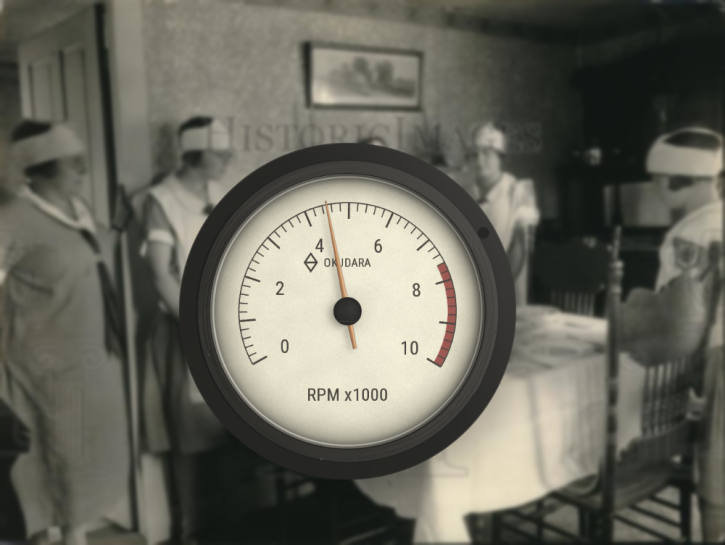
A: 4500 rpm
